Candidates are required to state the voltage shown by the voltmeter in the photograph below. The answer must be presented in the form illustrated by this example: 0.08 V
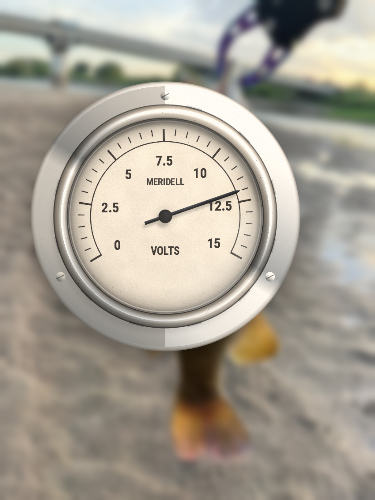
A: 12 V
